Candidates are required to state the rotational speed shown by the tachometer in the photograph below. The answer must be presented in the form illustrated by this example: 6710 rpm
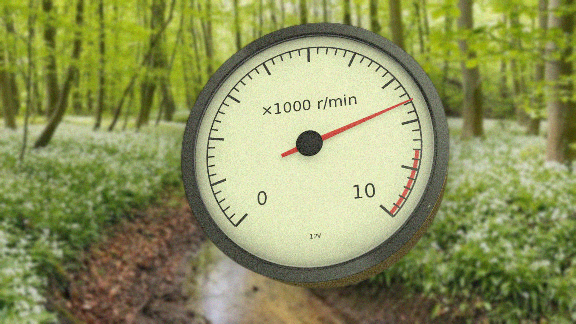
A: 7600 rpm
